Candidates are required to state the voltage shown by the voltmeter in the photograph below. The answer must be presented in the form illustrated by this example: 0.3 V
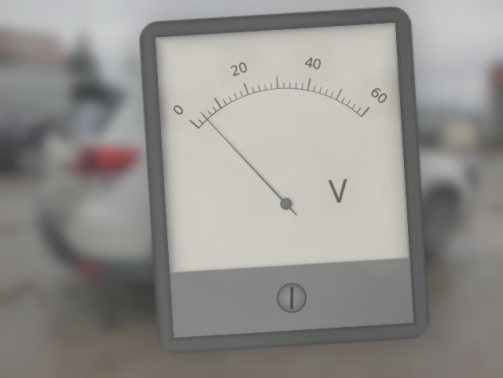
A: 4 V
